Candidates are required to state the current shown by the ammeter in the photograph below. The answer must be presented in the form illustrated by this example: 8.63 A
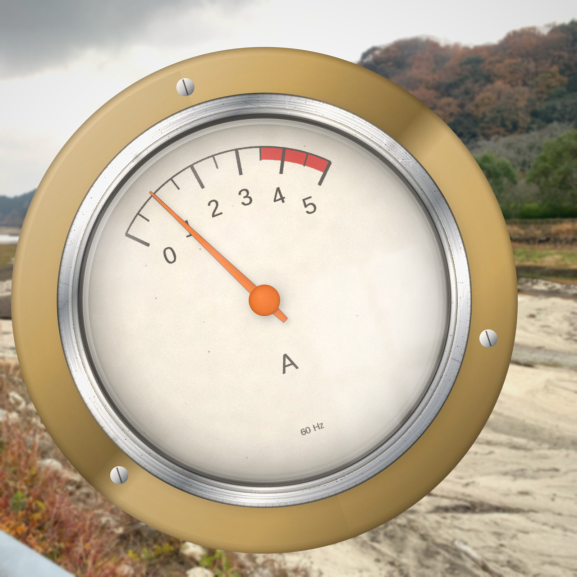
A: 1 A
